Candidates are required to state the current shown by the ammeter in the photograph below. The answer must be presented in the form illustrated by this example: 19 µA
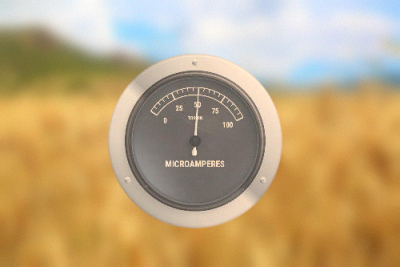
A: 50 µA
